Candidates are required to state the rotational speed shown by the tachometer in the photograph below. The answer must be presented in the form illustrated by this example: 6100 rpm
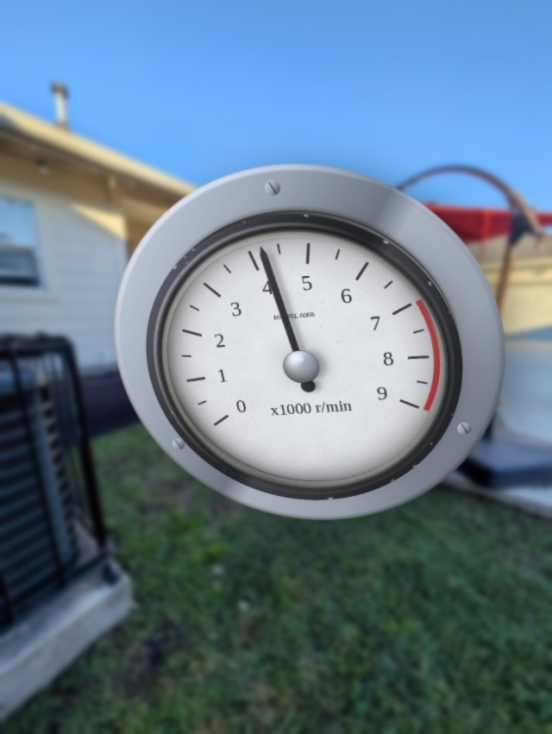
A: 4250 rpm
